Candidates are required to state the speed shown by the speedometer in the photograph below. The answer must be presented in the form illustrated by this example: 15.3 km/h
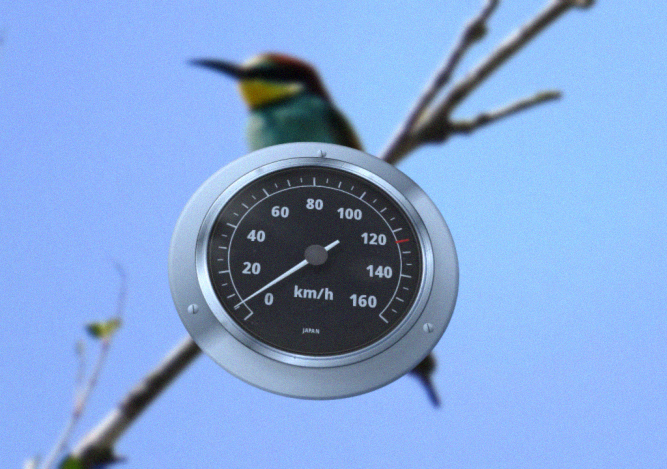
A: 5 km/h
